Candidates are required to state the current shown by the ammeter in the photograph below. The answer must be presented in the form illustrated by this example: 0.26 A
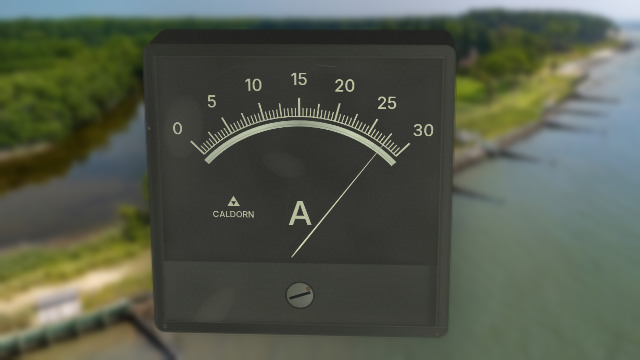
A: 27.5 A
